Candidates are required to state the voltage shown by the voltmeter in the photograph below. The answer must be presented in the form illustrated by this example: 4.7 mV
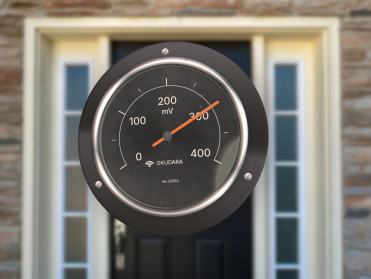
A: 300 mV
